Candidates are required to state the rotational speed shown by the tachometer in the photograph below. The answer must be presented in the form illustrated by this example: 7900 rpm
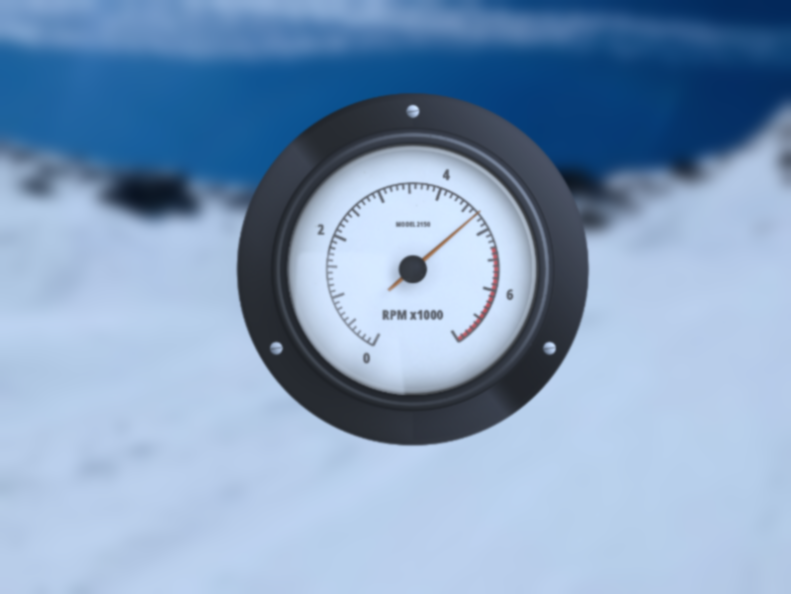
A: 4700 rpm
